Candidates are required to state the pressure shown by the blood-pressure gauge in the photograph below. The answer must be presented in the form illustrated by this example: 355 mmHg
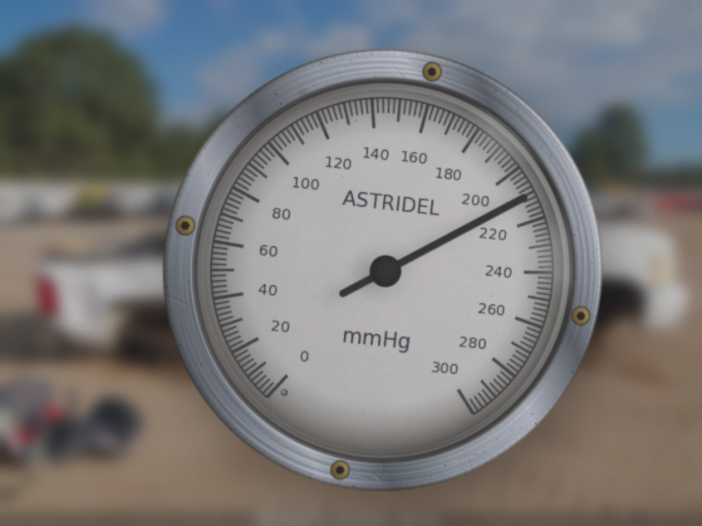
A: 210 mmHg
